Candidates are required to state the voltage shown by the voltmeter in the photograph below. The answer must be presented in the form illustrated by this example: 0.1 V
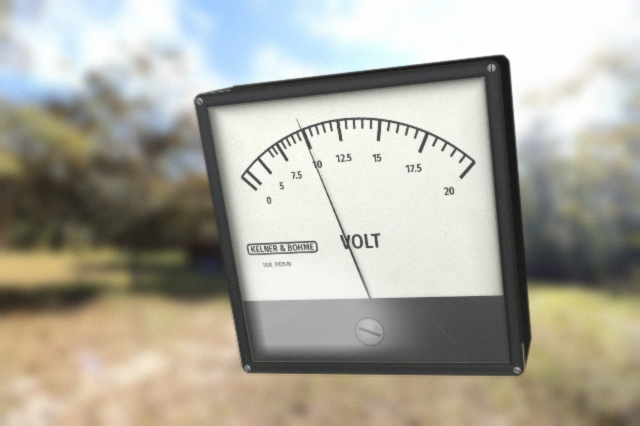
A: 10 V
